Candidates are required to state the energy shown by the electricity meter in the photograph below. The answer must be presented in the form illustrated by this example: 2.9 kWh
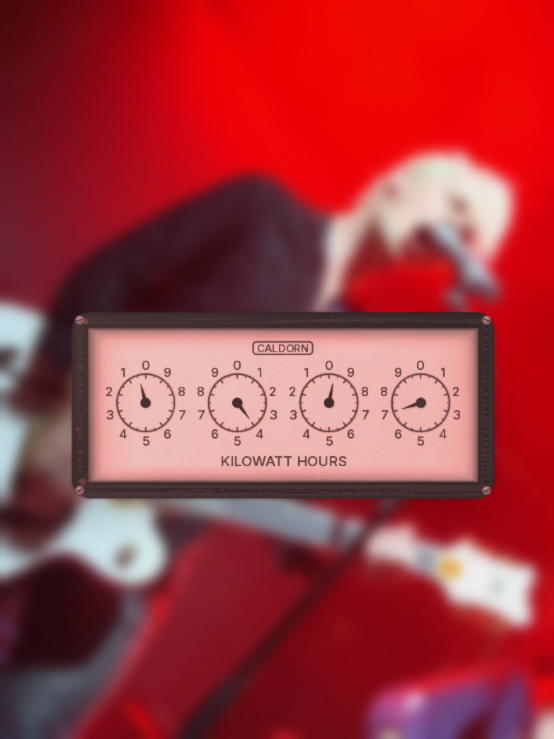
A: 397 kWh
